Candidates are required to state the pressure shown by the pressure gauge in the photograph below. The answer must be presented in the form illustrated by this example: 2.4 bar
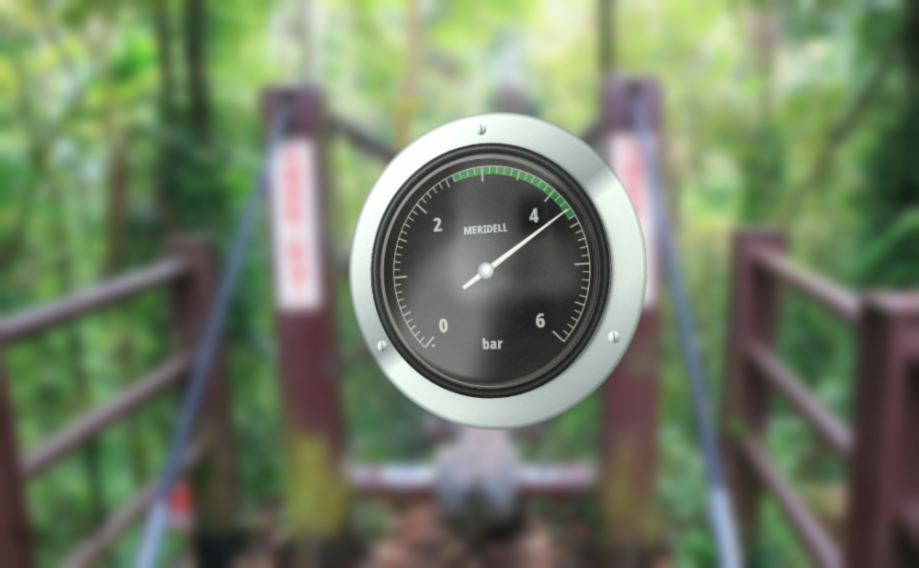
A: 4.3 bar
